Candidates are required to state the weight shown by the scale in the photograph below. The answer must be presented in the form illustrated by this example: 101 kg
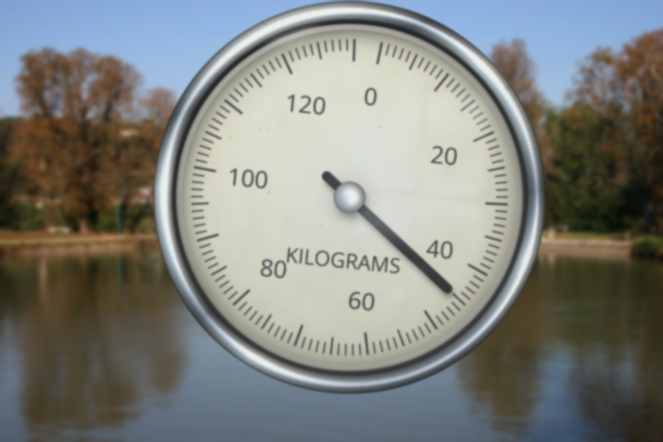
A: 45 kg
